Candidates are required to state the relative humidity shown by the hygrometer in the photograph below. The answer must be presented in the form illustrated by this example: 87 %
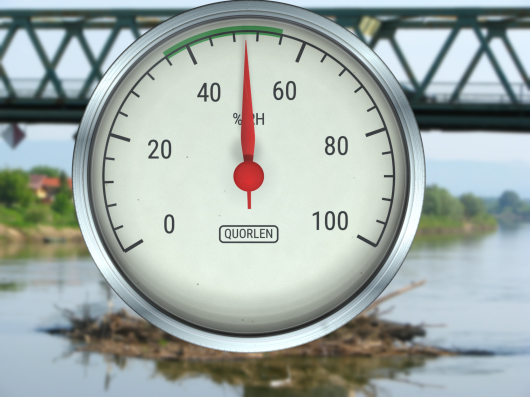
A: 50 %
